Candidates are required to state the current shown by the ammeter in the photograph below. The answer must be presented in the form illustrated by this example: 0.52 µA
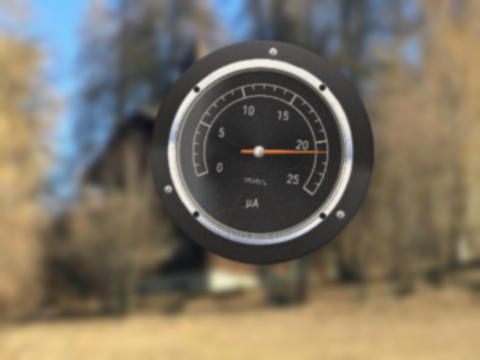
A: 21 µA
